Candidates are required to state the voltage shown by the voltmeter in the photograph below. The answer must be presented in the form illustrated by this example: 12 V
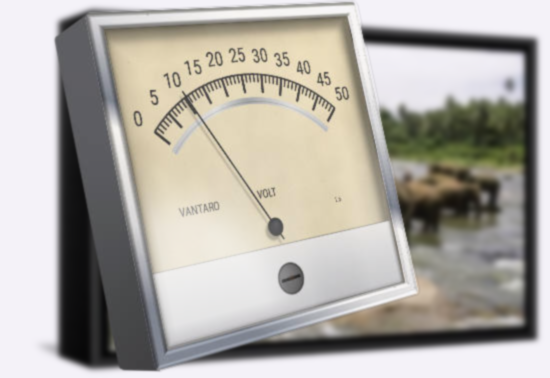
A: 10 V
